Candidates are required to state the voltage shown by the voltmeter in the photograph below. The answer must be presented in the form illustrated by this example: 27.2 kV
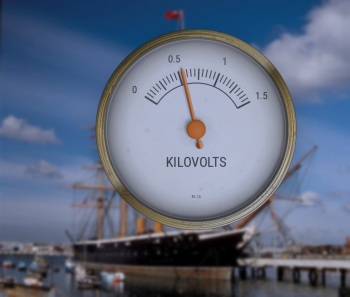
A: 0.55 kV
